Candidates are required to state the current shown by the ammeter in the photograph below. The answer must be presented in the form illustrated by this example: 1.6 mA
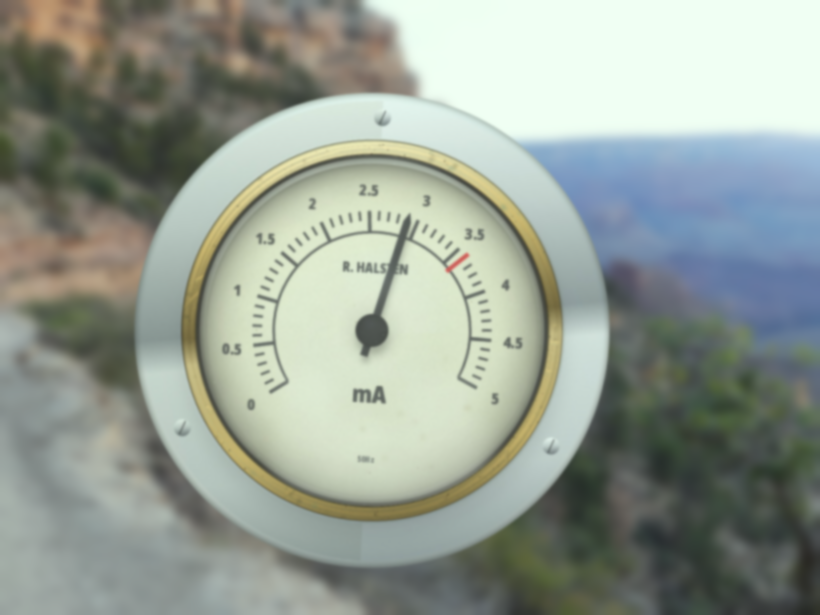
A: 2.9 mA
